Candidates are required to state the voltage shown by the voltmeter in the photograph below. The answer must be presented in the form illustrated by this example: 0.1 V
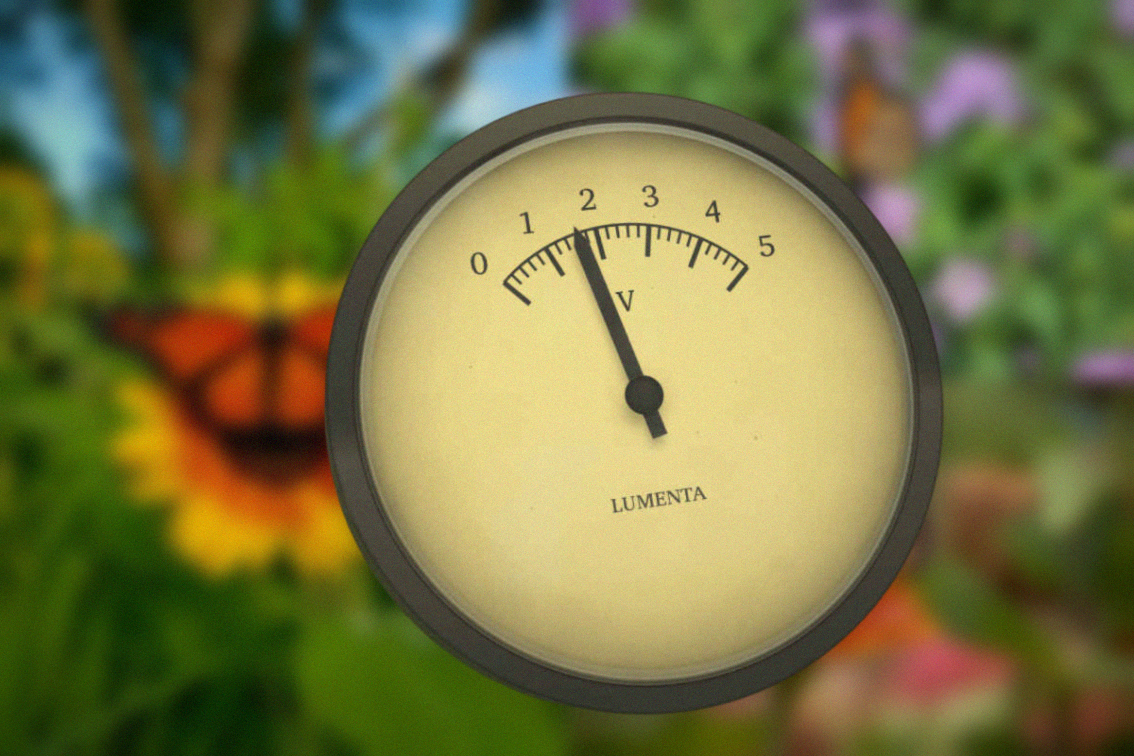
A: 1.6 V
